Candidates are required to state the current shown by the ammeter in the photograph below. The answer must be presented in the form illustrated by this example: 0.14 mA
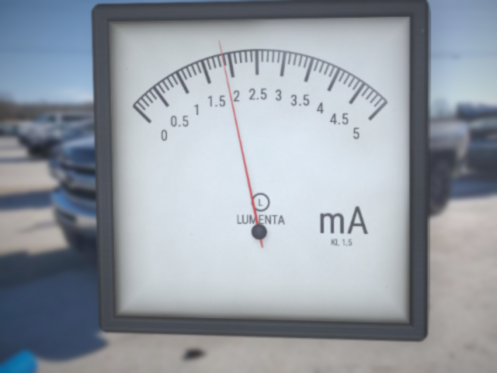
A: 1.9 mA
